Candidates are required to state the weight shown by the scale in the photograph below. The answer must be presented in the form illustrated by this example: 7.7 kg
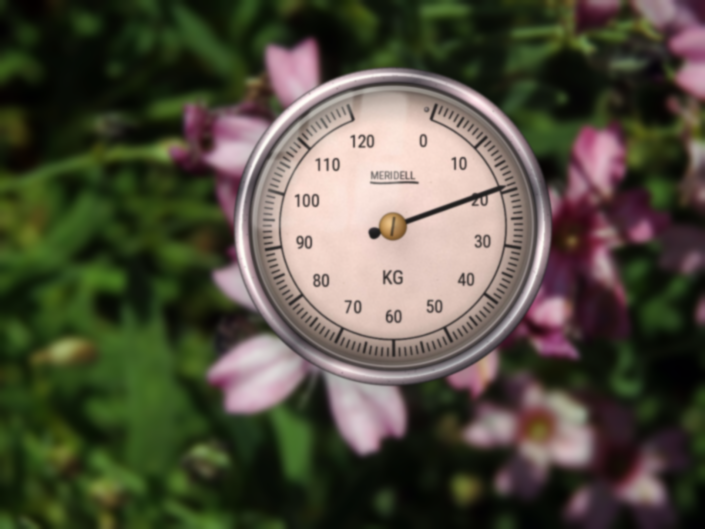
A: 19 kg
